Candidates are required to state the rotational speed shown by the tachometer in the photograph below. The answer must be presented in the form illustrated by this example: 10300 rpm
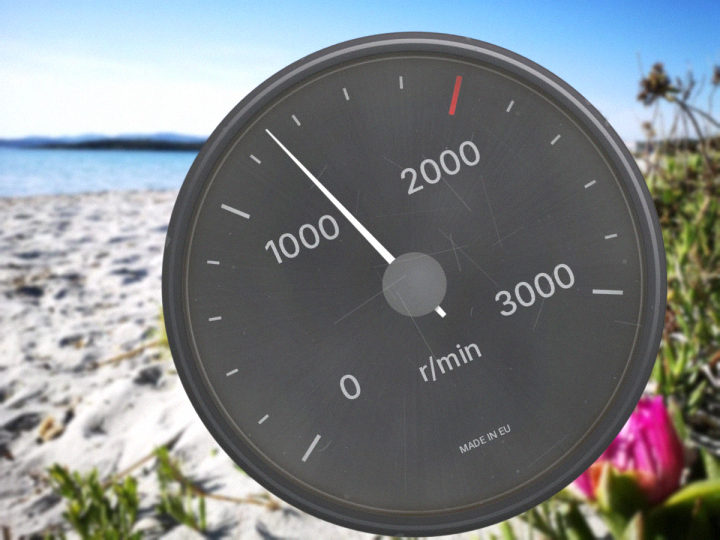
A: 1300 rpm
